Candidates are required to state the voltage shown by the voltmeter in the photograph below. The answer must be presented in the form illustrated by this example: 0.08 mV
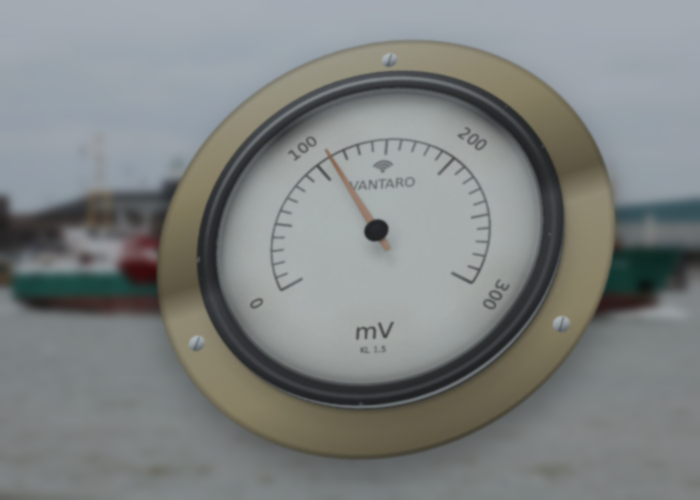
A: 110 mV
